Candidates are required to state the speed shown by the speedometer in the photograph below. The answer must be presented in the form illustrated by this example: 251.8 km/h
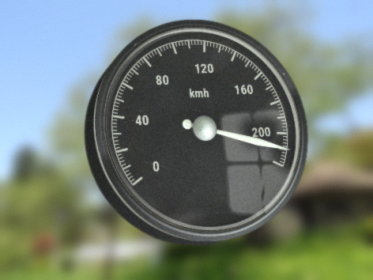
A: 210 km/h
